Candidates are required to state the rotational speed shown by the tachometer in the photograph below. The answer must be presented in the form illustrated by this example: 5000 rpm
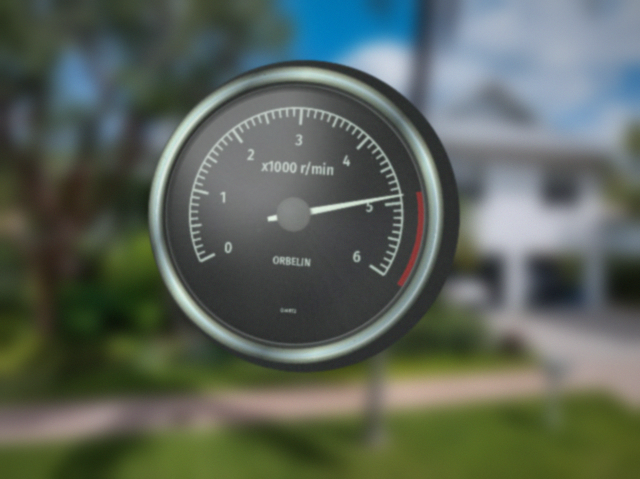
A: 4900 rpm
